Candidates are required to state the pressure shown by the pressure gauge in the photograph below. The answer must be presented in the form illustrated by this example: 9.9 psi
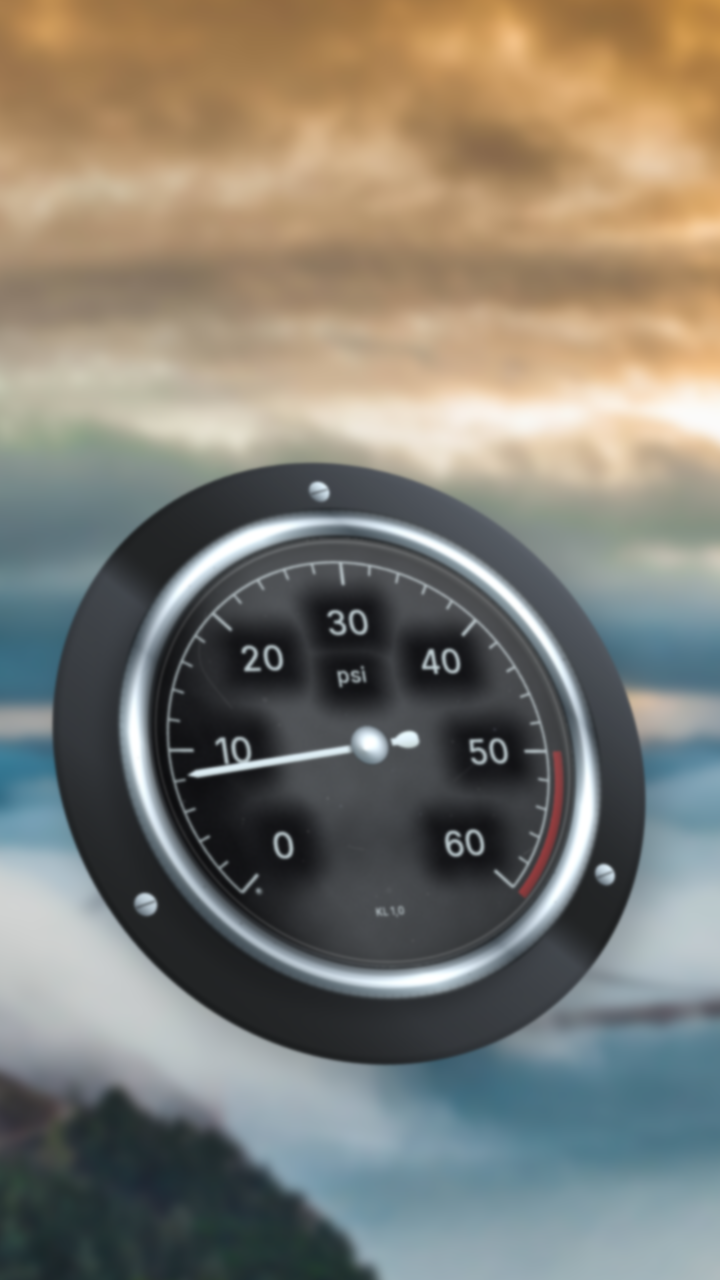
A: 8 psi
